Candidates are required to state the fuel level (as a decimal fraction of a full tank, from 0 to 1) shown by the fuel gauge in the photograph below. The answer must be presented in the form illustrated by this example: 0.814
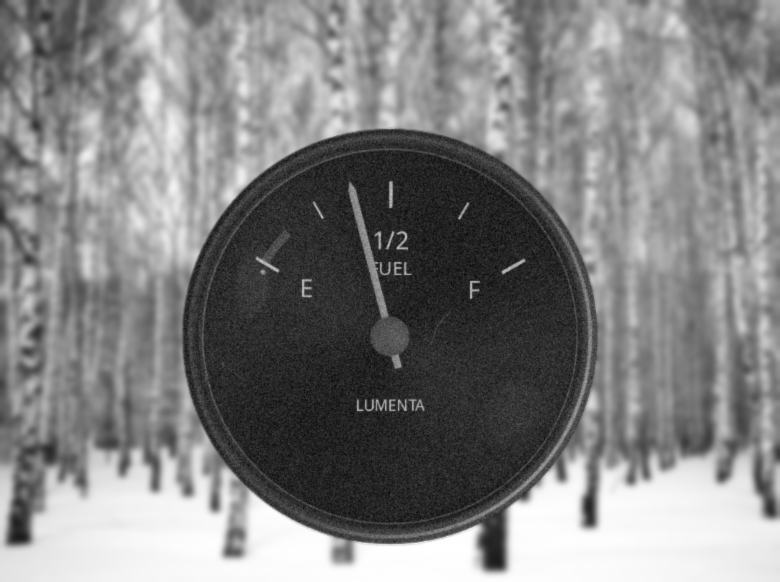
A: 0.375
